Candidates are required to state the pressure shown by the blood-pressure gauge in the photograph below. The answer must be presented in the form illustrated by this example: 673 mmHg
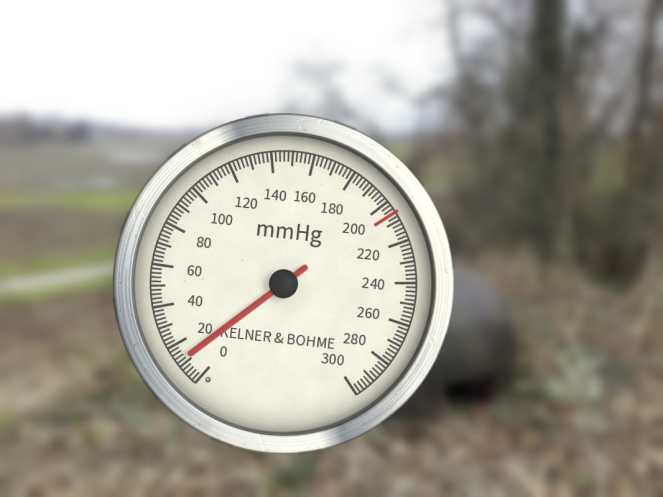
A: 12 mmHg
